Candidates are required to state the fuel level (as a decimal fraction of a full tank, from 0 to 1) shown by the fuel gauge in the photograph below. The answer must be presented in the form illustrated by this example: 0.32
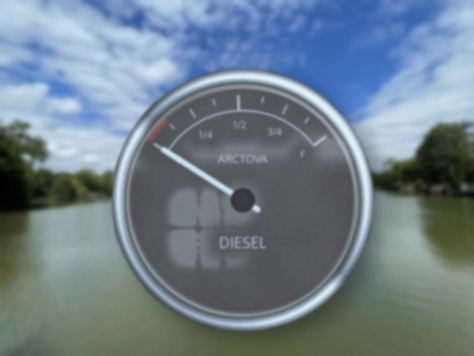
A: 0
